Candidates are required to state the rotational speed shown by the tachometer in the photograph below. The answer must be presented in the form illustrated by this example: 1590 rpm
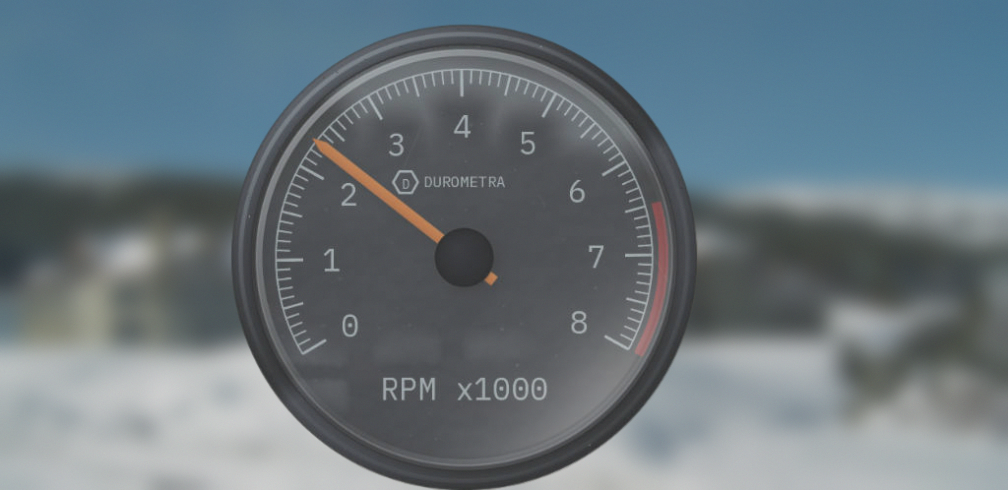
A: 2300 rpm
